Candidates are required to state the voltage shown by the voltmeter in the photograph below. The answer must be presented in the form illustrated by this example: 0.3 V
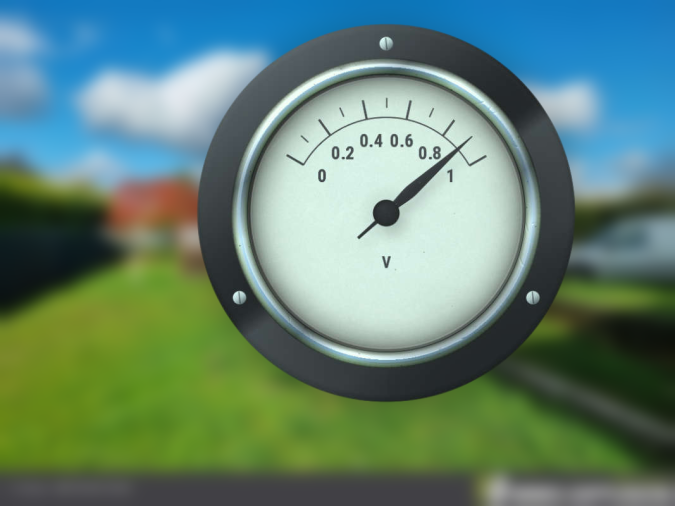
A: 0.9 V
